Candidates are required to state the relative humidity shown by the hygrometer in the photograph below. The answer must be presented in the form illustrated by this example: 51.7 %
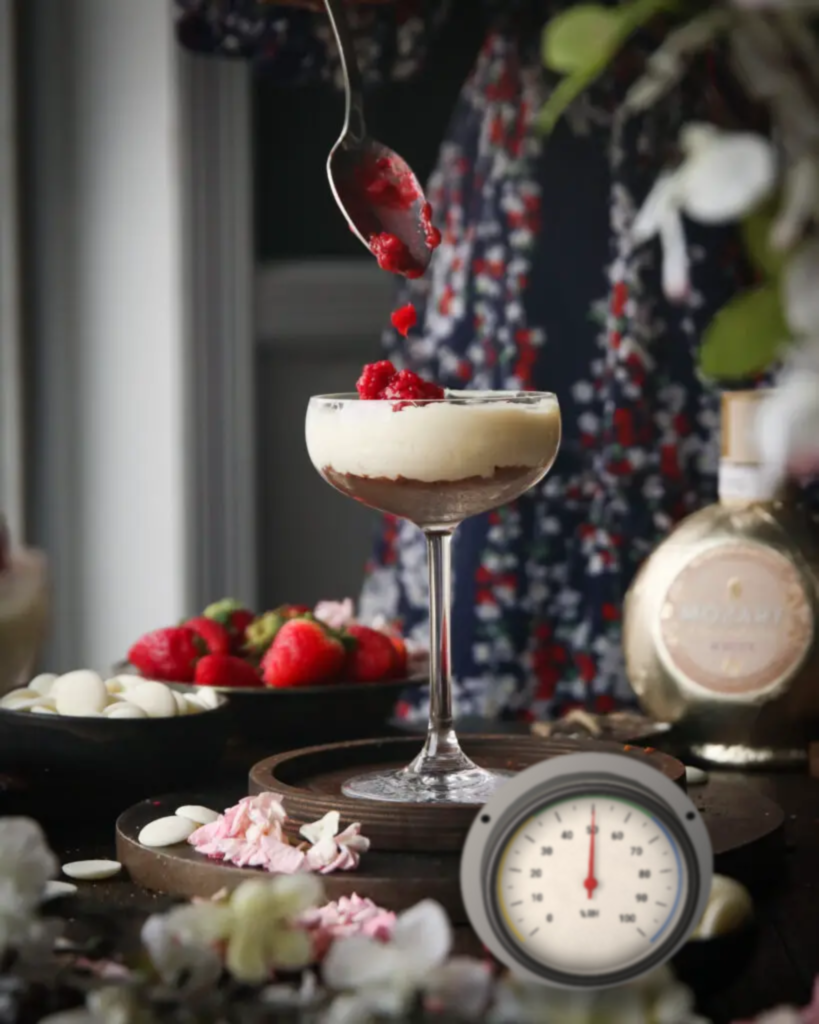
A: 50 %
